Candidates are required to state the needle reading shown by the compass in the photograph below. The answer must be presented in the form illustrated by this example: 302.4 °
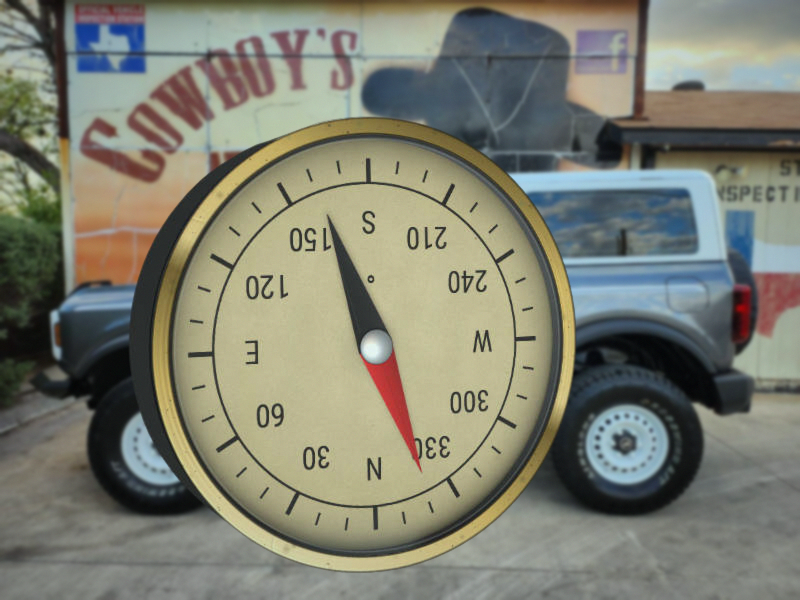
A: 340 °
